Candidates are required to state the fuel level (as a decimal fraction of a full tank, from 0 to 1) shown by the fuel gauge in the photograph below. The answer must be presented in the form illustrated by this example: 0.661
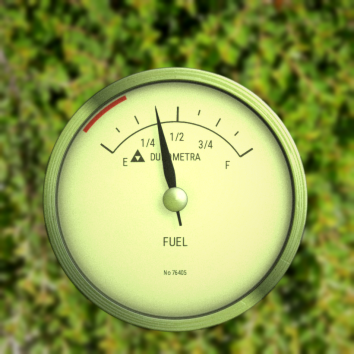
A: 0.375
